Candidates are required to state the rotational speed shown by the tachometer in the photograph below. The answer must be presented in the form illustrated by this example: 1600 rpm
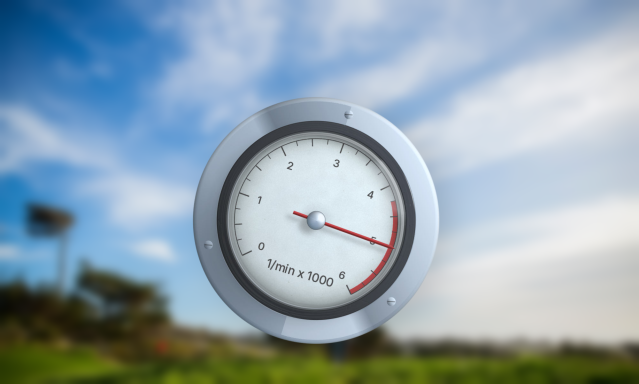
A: 5000 rpm
